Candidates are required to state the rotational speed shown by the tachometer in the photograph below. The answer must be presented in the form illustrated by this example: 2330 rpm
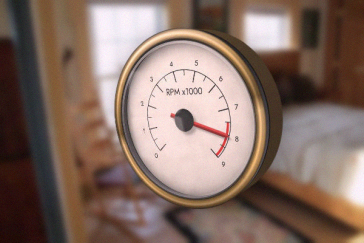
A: 8000 rpm
